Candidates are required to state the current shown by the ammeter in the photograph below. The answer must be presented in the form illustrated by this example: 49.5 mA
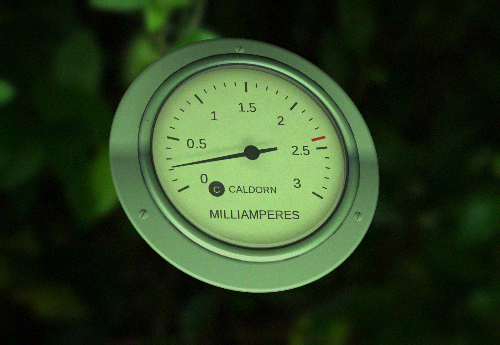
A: 0.2 mA
